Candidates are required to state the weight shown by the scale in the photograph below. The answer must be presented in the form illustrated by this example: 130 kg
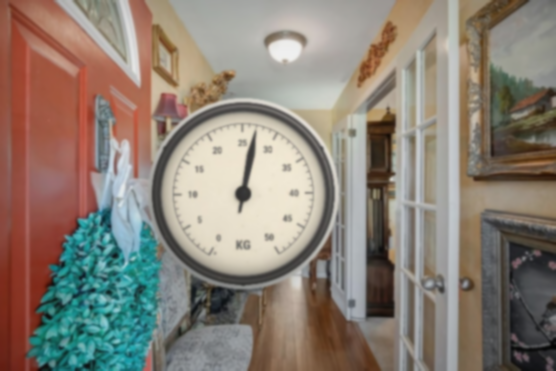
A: 27 kg
